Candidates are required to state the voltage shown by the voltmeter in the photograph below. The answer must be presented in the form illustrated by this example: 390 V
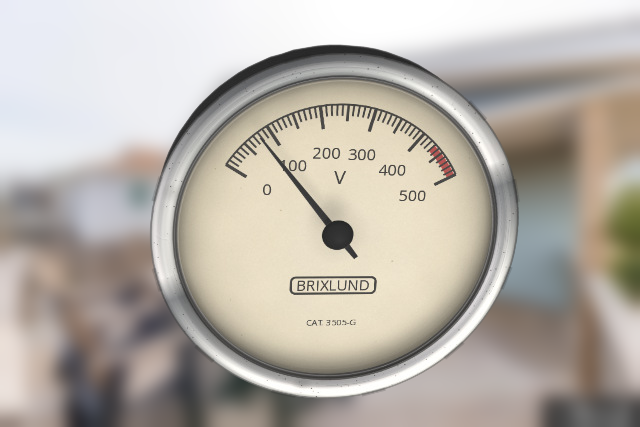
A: 80 V
